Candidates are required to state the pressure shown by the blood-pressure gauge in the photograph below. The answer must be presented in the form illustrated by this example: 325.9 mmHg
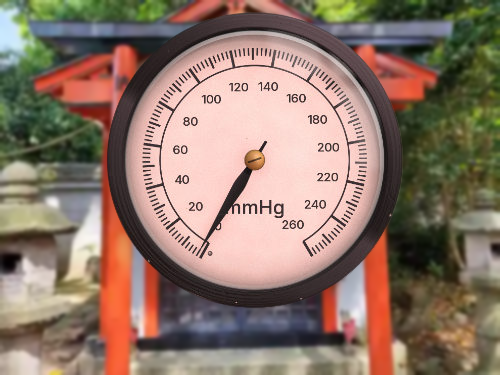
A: 2 mmHg
